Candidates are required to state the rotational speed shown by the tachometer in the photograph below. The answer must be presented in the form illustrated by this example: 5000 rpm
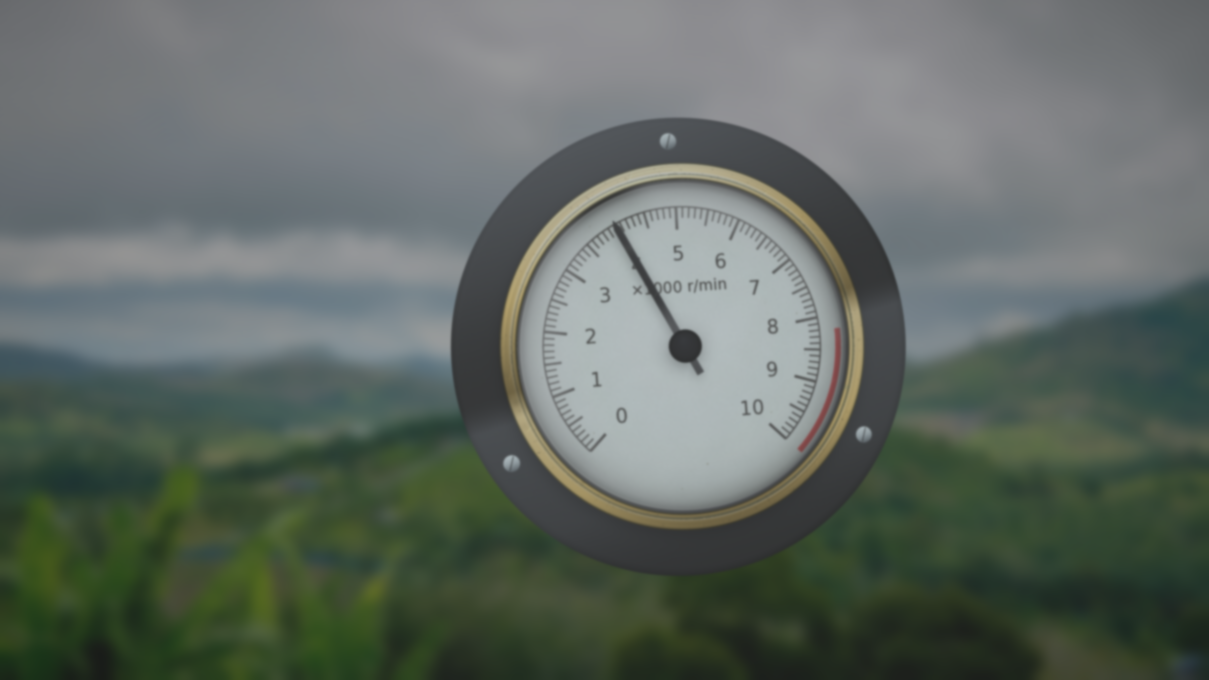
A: 4000 rpm
